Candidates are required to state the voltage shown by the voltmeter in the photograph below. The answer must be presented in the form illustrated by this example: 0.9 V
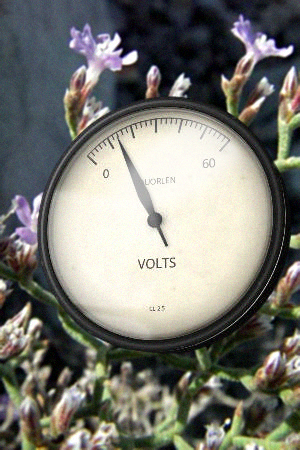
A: 14 V
